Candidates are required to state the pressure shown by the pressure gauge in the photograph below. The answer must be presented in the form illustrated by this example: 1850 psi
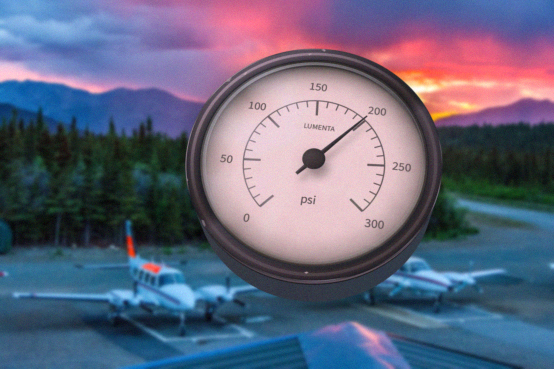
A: 200 psi
